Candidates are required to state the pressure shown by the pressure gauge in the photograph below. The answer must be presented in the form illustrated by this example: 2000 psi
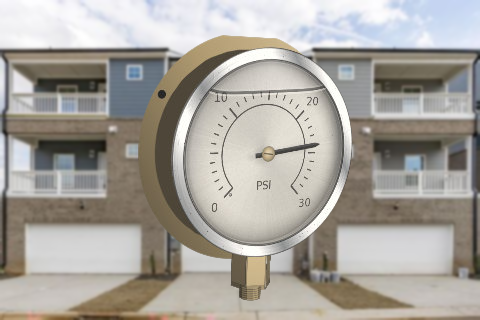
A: 24 psi
